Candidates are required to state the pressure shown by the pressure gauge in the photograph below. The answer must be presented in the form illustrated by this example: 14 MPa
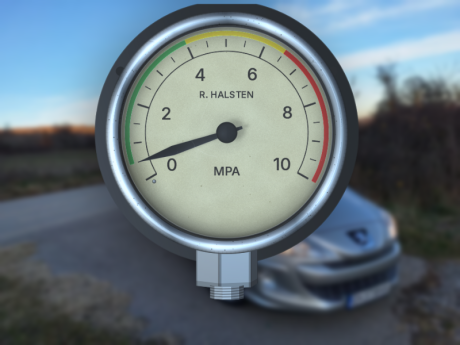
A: 0.5 MPa
